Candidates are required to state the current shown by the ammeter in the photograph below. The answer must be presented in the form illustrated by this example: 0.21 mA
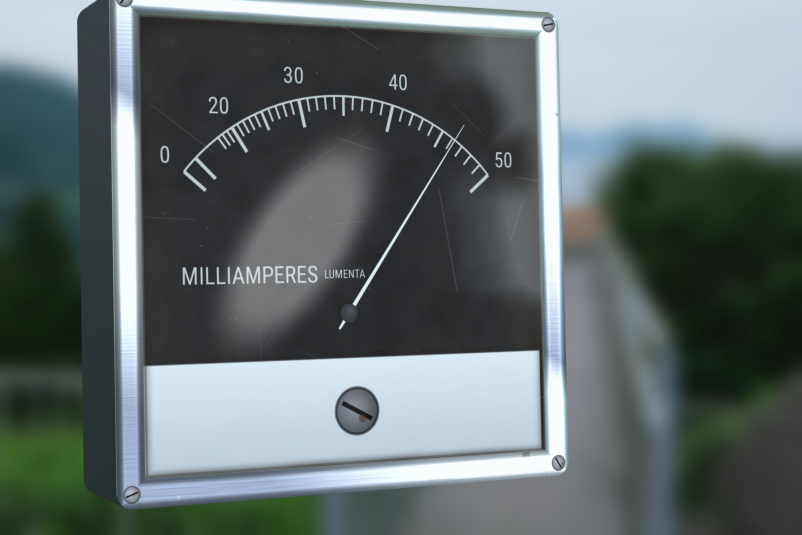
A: 46 mA
